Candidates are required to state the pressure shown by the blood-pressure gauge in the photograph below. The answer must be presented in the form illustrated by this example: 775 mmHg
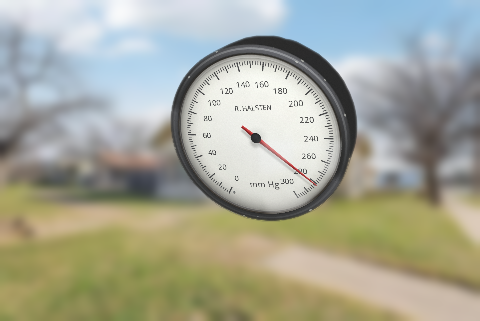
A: 280 mmHg
